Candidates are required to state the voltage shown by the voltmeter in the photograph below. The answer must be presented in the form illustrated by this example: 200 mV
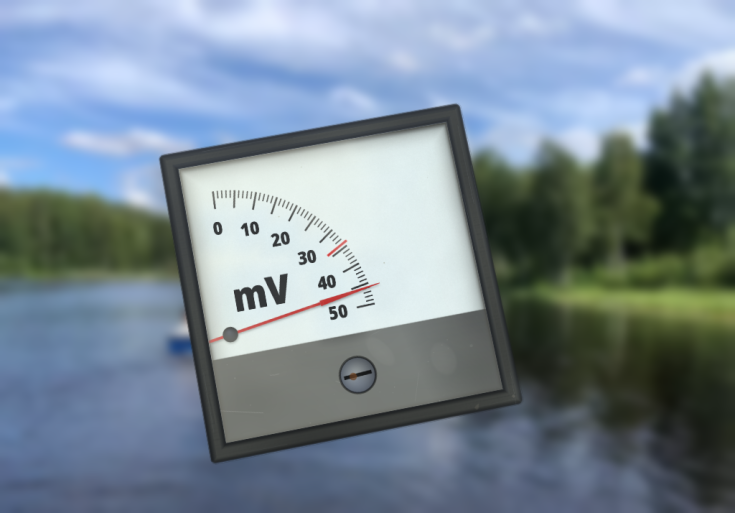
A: 46 mV
